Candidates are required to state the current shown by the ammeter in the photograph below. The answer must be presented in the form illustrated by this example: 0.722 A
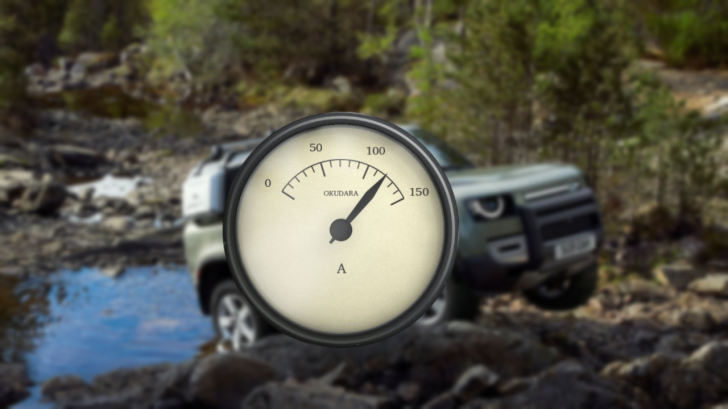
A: 120 A
